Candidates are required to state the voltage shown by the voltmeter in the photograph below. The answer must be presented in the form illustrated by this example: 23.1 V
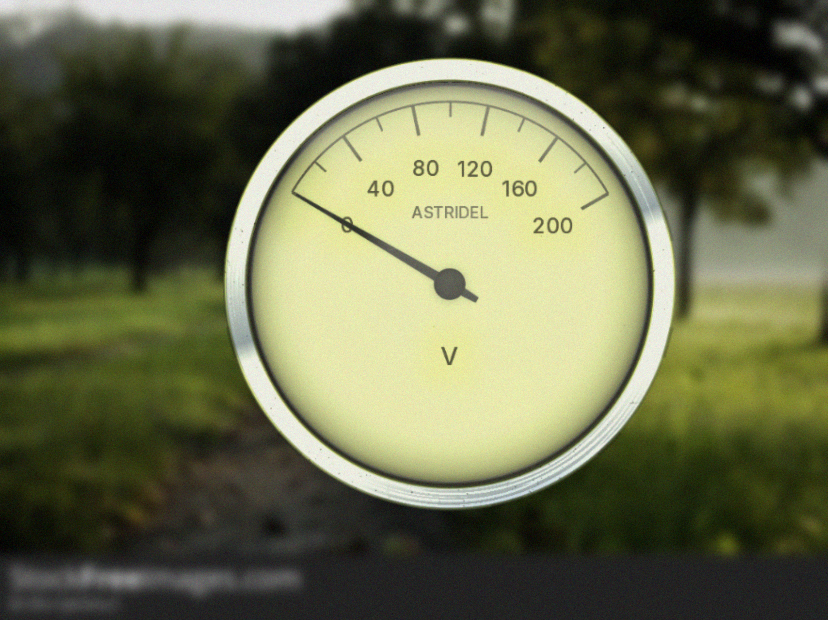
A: 0 V
